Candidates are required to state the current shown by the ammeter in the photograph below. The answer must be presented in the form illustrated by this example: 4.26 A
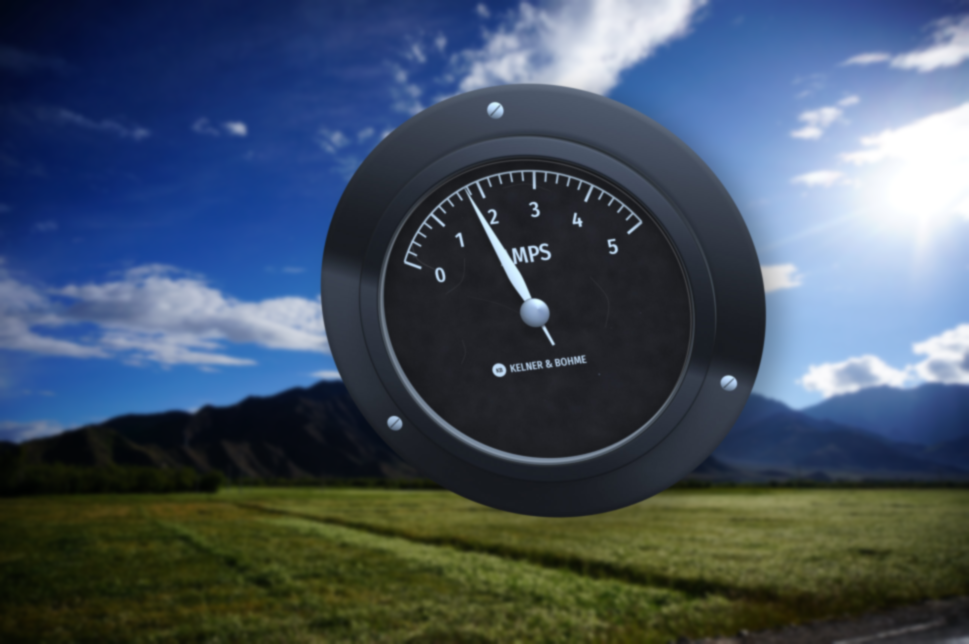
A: 1.8 A
